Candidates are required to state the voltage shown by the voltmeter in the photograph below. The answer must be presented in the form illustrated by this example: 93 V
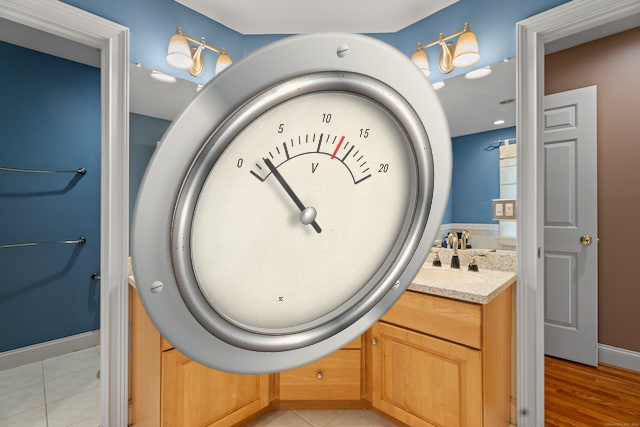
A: 2 V
